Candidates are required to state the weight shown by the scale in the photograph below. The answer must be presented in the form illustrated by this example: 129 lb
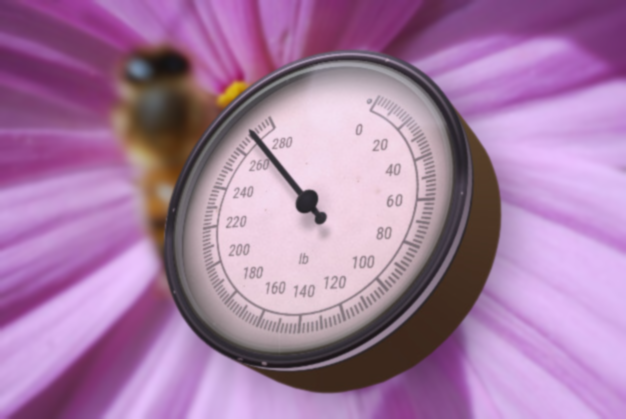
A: 270 lb
